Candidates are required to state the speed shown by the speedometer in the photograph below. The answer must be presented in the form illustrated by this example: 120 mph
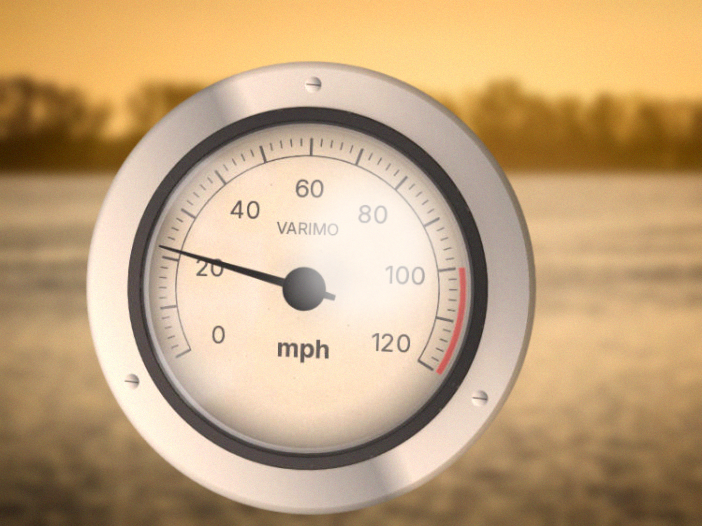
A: 22 mph
